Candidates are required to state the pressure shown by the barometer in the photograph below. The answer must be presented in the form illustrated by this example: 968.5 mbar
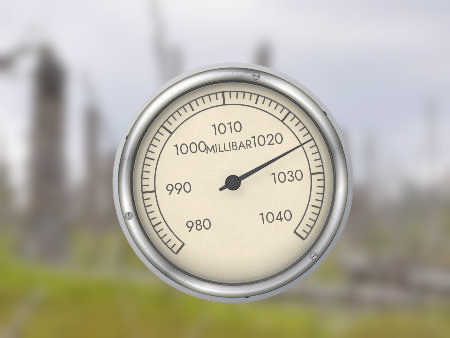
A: 1025 mbar
